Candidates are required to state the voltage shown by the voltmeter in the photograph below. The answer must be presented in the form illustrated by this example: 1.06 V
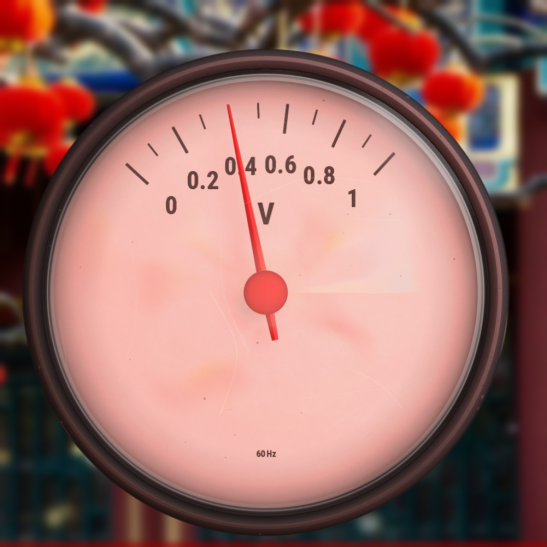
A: 0.4 V
